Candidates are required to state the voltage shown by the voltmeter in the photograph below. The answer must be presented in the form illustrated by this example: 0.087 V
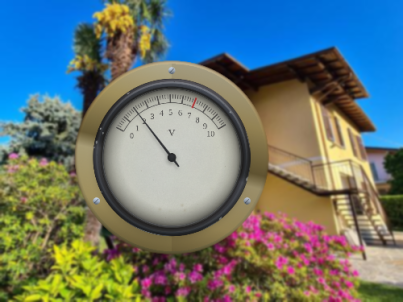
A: 2 V
